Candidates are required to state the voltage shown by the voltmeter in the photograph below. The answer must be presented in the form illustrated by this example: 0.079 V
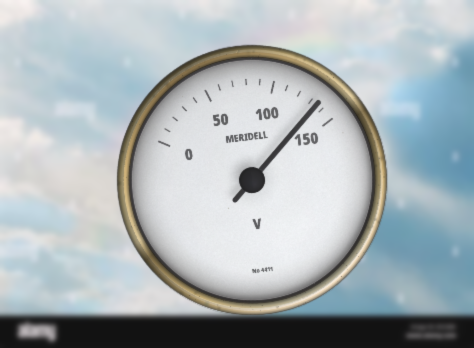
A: 135 V
